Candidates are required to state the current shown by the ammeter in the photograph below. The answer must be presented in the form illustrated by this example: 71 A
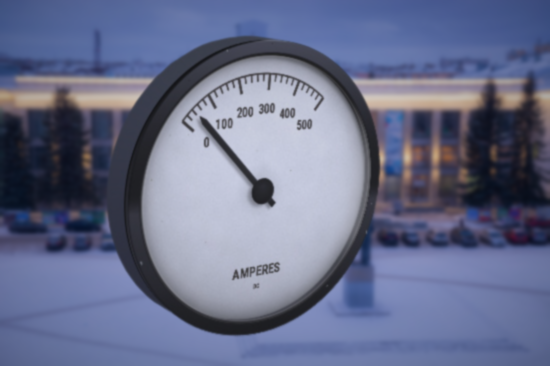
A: 40 A
